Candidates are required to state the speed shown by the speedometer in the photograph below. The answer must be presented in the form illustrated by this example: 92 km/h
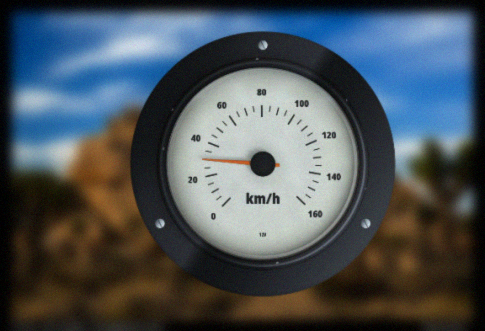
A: 30 km/h
